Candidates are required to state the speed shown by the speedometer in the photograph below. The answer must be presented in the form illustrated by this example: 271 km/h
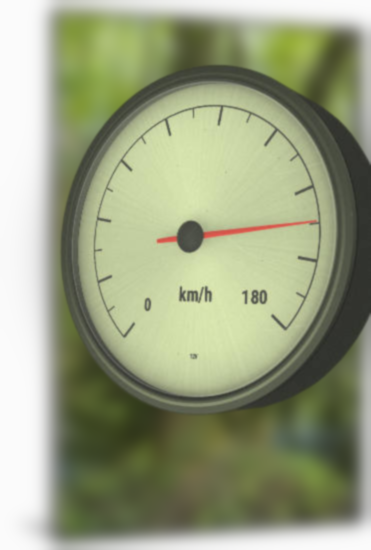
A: 150 km/h
